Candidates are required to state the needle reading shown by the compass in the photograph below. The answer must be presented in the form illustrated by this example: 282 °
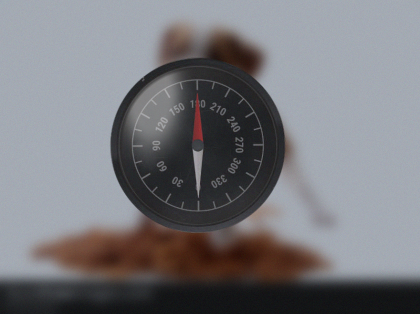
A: 180 °
